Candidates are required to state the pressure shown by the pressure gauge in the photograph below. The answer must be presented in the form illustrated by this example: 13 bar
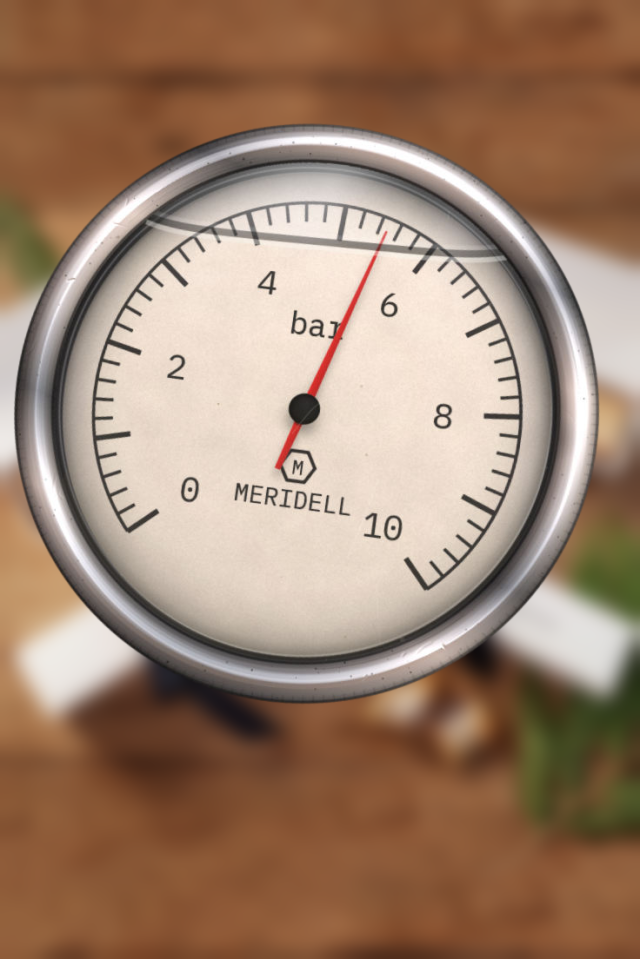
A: 5.5 bar
